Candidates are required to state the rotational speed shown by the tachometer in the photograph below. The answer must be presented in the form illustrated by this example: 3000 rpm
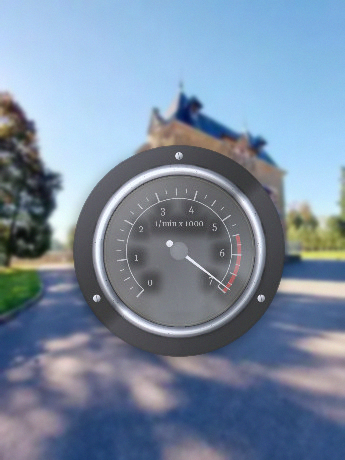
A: 6875 rpm
